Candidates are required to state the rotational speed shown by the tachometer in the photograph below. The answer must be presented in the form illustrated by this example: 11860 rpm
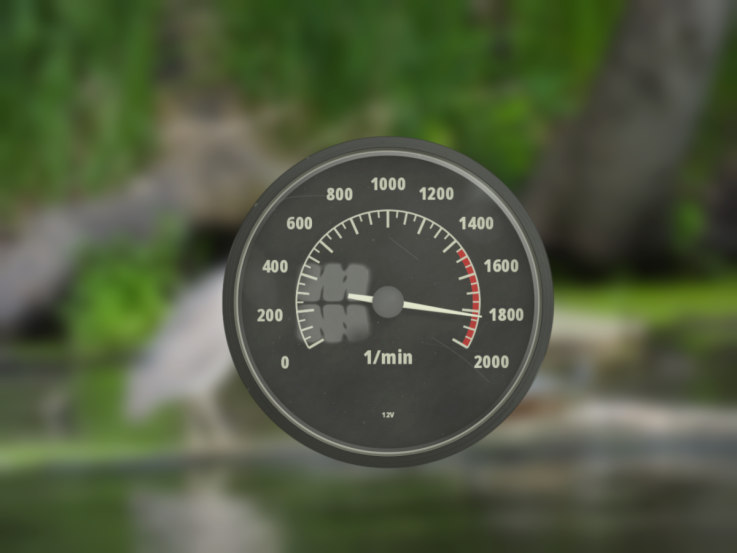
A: 1825 rpm
